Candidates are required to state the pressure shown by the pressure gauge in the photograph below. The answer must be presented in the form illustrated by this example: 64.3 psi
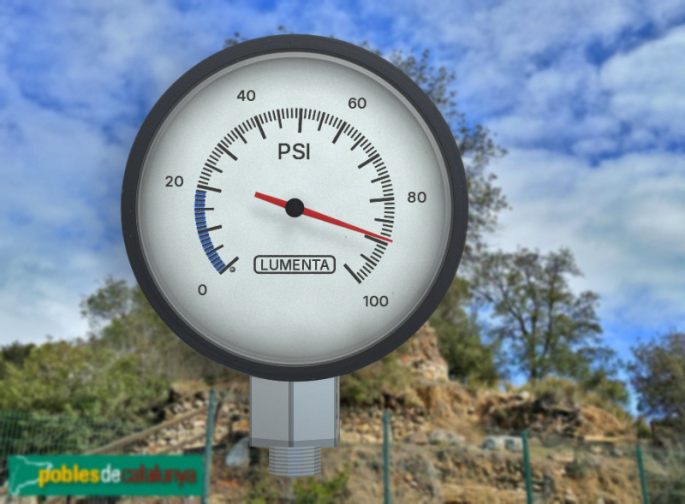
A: 89 psi
